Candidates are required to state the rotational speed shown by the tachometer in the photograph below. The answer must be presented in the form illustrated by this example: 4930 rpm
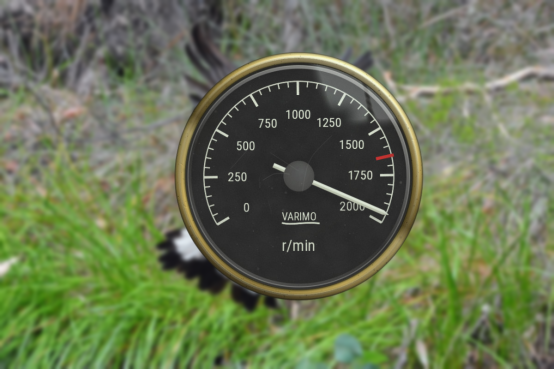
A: 1950 rpm
